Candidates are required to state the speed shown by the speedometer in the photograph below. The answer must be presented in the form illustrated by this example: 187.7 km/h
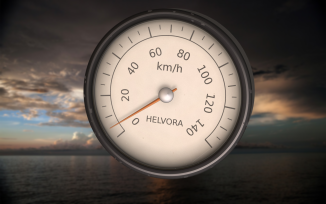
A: 5 km/h
